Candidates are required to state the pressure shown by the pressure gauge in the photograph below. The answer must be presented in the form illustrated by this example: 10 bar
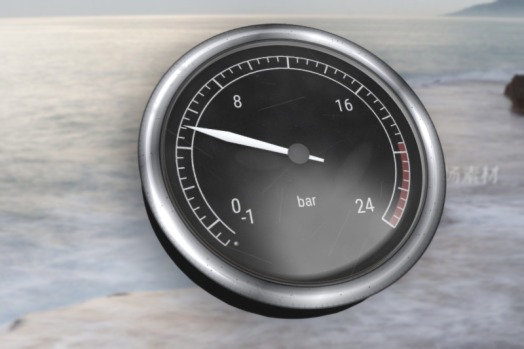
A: 5 bar
